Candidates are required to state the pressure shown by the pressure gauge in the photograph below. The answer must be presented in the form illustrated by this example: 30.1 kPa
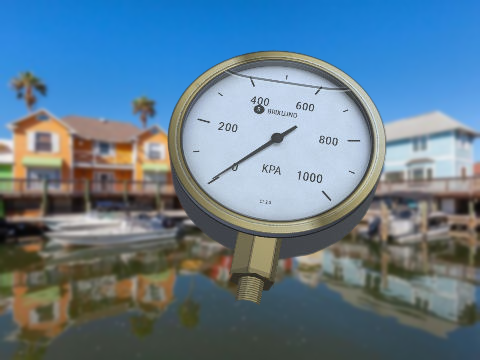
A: 0 kPa
